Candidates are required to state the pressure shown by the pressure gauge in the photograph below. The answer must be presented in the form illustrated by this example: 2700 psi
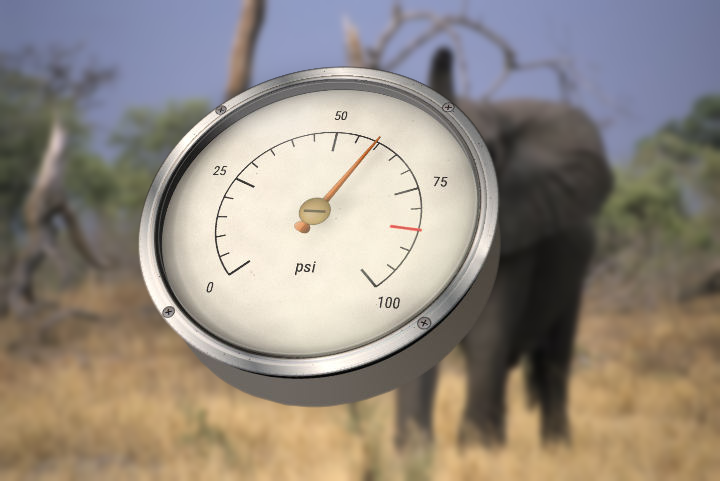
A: 60 psi
